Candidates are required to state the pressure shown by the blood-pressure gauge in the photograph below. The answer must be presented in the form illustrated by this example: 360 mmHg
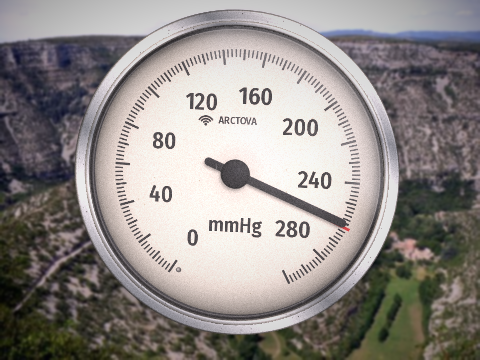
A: 260 mmHg
